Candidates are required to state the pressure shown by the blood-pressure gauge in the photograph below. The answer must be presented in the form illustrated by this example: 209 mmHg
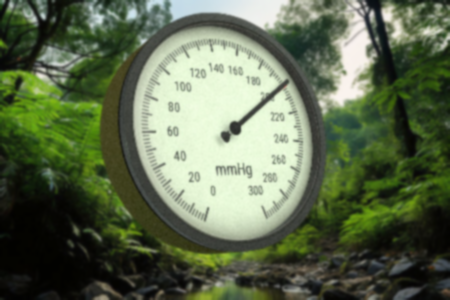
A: 200 mmHg
